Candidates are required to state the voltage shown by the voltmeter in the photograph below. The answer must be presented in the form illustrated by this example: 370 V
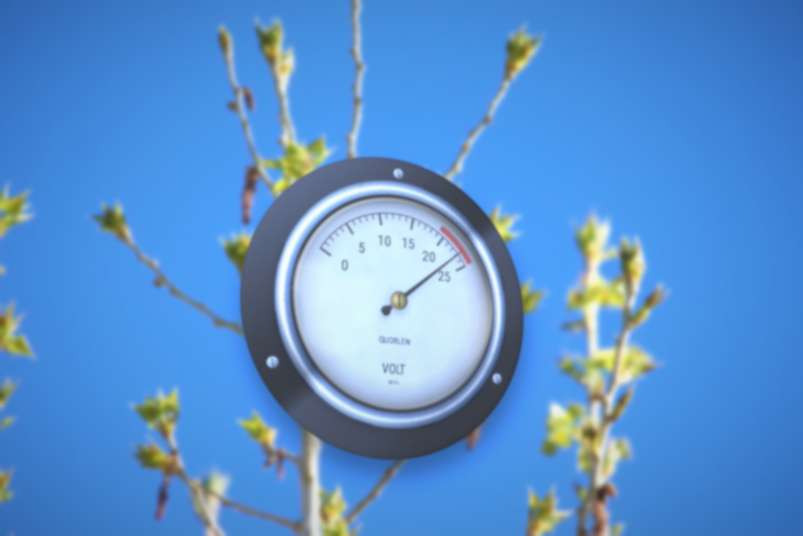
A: 23 V
